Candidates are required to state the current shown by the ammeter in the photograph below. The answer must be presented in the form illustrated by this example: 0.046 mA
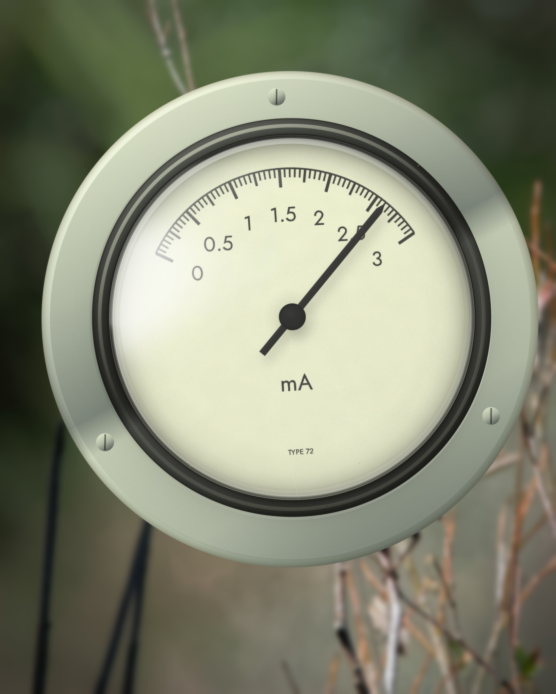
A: 2.6 mA
